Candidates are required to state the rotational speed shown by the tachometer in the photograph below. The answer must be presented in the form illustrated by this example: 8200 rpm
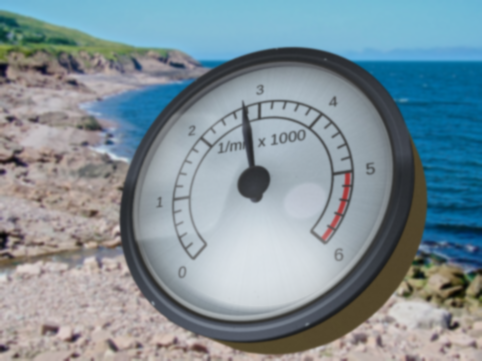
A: 2800 rpm
